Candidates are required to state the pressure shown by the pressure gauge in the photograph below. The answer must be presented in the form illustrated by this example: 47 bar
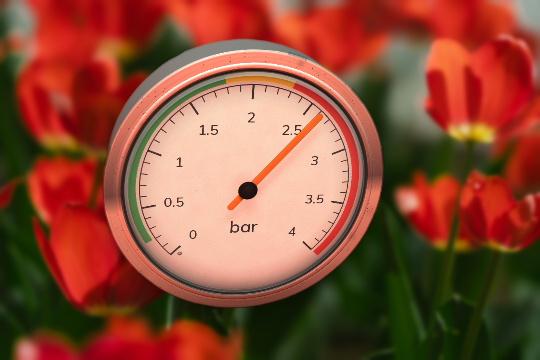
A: 2.6 bar
